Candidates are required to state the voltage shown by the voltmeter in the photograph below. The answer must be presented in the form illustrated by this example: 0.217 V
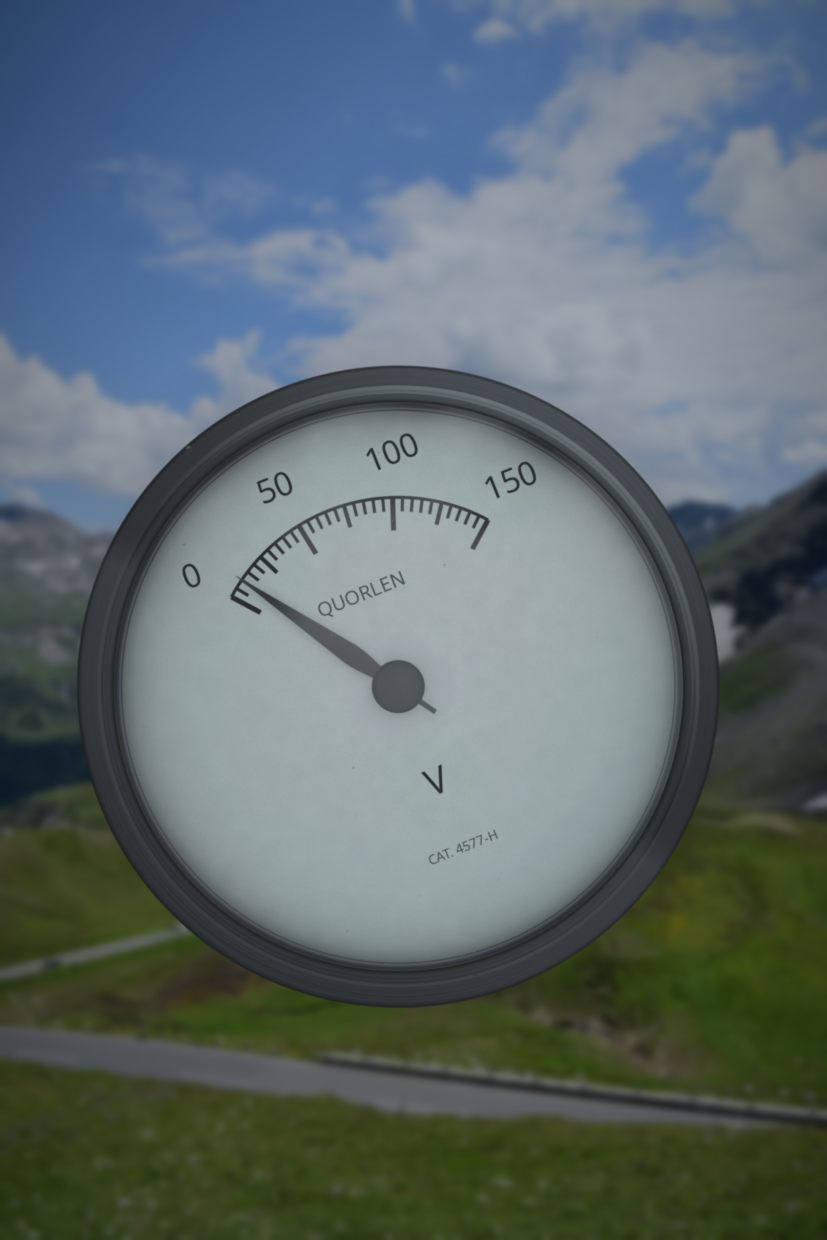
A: 10 V
